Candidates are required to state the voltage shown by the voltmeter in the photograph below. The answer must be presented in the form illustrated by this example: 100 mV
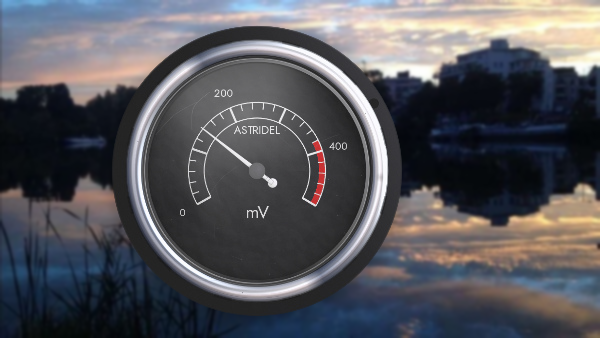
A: 140 mV
